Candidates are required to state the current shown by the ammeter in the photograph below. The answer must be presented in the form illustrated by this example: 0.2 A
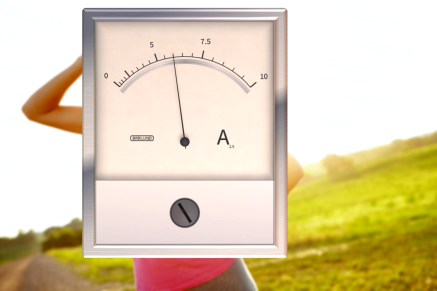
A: 6 A
